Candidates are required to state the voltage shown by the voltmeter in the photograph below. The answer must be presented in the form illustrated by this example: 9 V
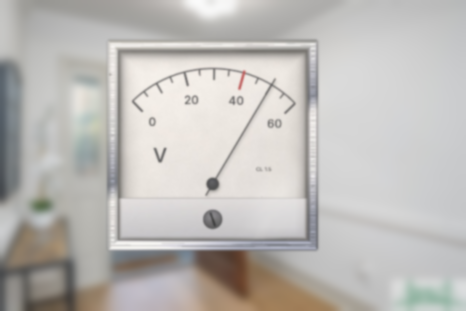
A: 50 V
